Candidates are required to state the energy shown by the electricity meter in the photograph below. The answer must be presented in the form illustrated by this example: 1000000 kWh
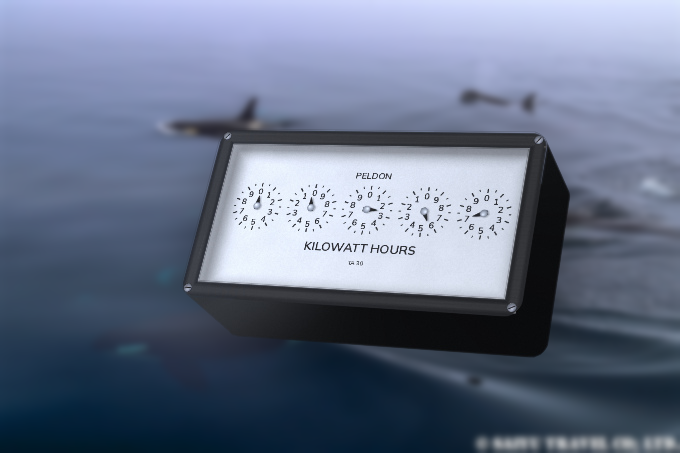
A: 257 kWh
